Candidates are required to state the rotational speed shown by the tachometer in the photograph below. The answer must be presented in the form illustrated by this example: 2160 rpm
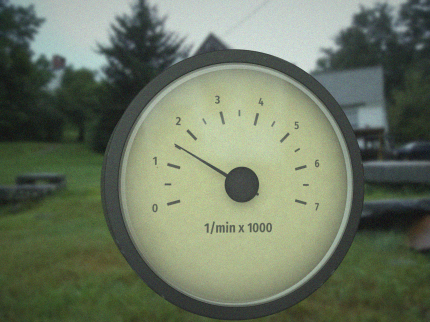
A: 1500 rpm
